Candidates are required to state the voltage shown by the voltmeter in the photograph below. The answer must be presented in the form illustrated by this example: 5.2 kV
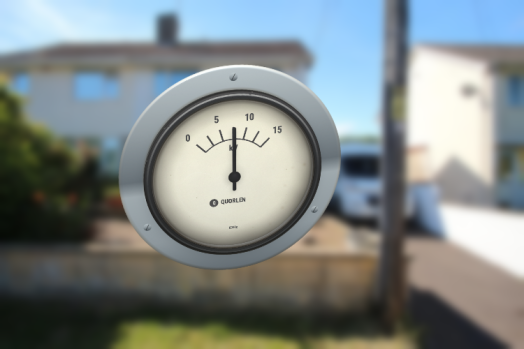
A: 7.5 kV
